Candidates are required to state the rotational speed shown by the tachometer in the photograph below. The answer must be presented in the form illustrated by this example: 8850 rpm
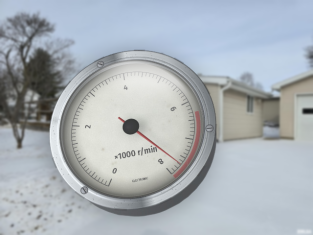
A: 7700 rpm
